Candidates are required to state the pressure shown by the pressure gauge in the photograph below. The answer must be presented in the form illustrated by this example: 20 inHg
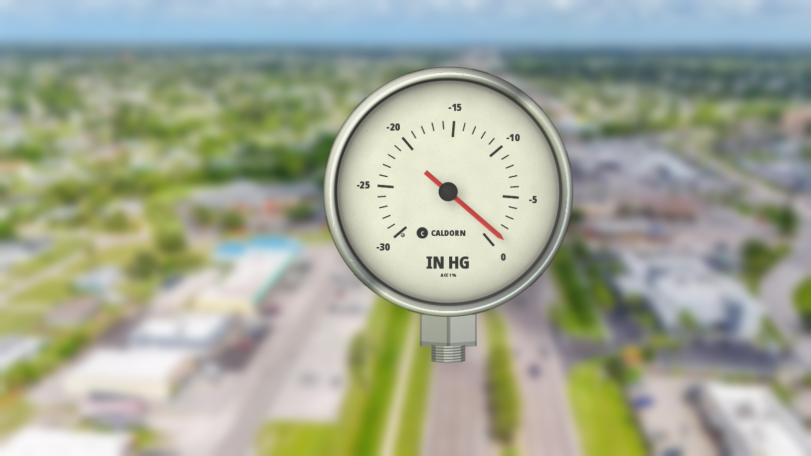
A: -1 inHg
